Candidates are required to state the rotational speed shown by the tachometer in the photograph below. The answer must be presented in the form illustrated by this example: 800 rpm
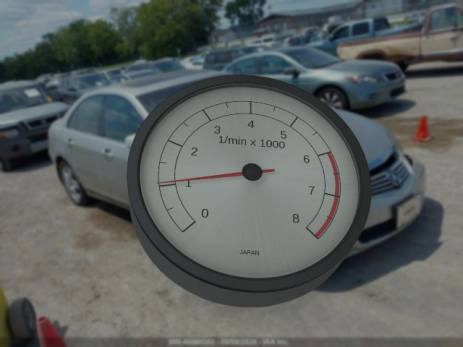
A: 1000 rpm
